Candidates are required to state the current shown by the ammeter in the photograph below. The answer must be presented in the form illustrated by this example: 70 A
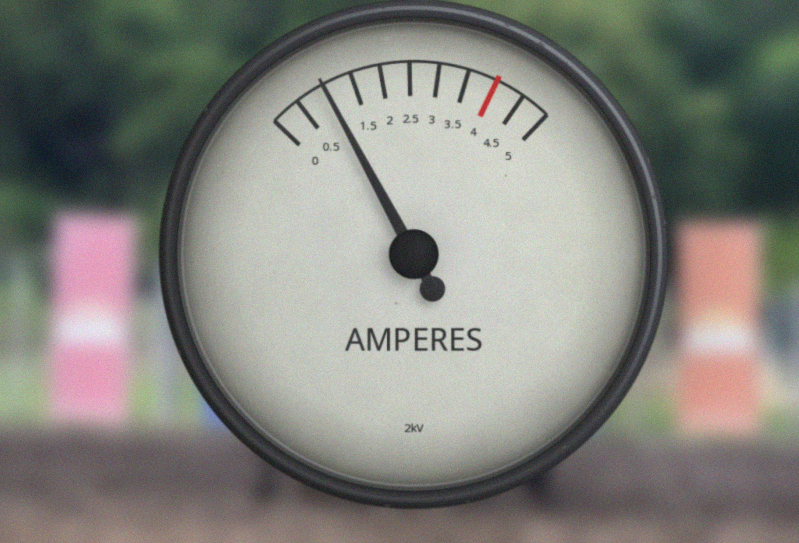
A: 1 A
